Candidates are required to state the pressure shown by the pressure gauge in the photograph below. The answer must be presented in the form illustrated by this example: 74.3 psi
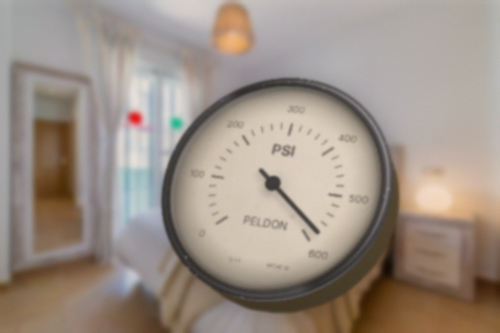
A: 580 psi
